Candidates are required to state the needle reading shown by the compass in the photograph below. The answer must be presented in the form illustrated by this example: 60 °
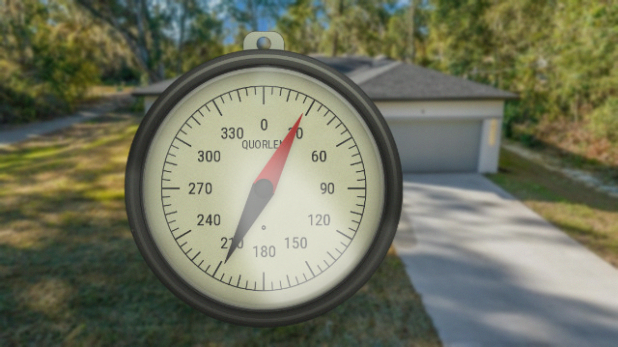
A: 27.5 °
